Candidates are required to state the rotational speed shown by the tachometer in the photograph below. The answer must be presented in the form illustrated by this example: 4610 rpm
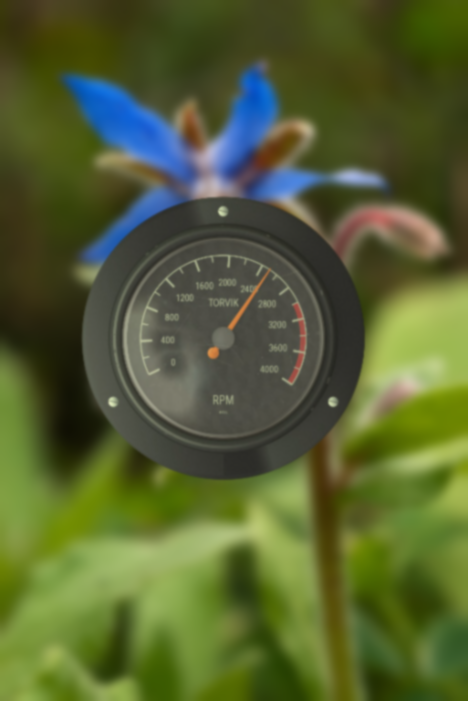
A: 2500 rpm
